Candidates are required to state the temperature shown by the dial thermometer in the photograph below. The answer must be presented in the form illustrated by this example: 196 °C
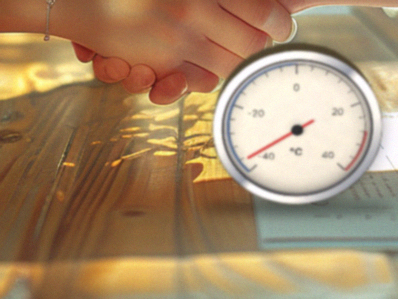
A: -36 °C
